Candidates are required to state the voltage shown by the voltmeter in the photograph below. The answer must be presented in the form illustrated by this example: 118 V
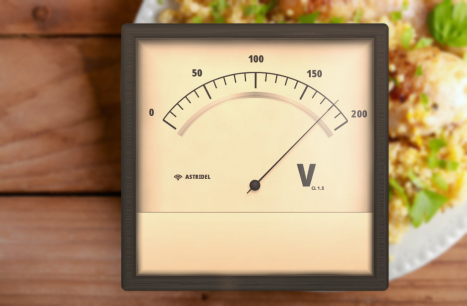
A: 180 V
